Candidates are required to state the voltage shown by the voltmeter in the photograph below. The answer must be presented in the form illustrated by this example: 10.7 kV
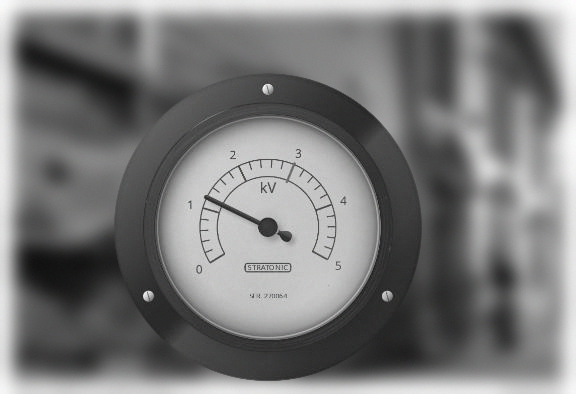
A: 1.2 kV
